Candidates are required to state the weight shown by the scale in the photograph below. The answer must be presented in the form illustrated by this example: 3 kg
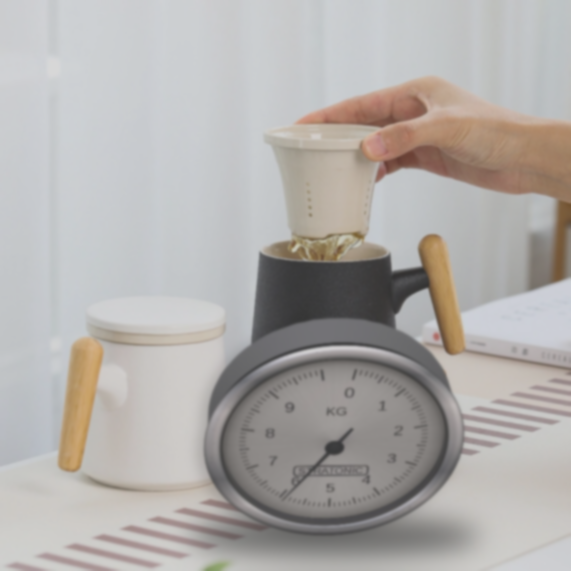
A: 6 kg
